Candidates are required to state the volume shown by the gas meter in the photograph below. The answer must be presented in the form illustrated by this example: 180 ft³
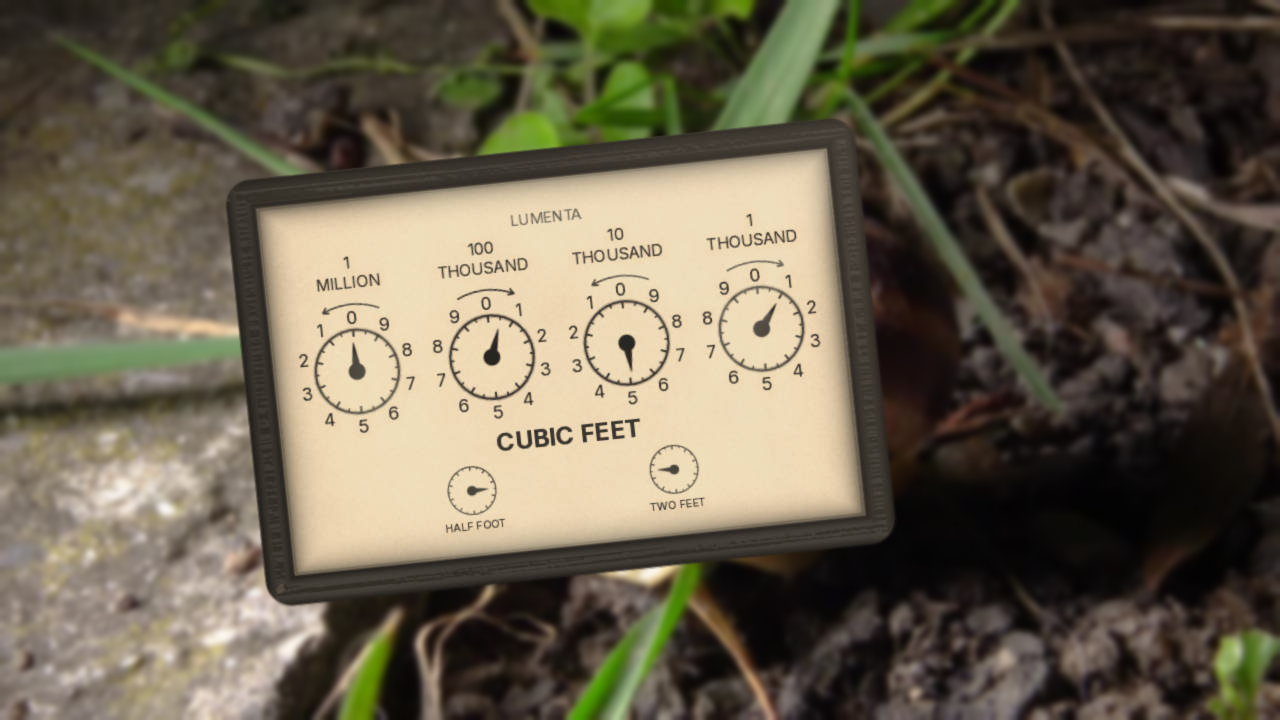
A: 5100 ft³
